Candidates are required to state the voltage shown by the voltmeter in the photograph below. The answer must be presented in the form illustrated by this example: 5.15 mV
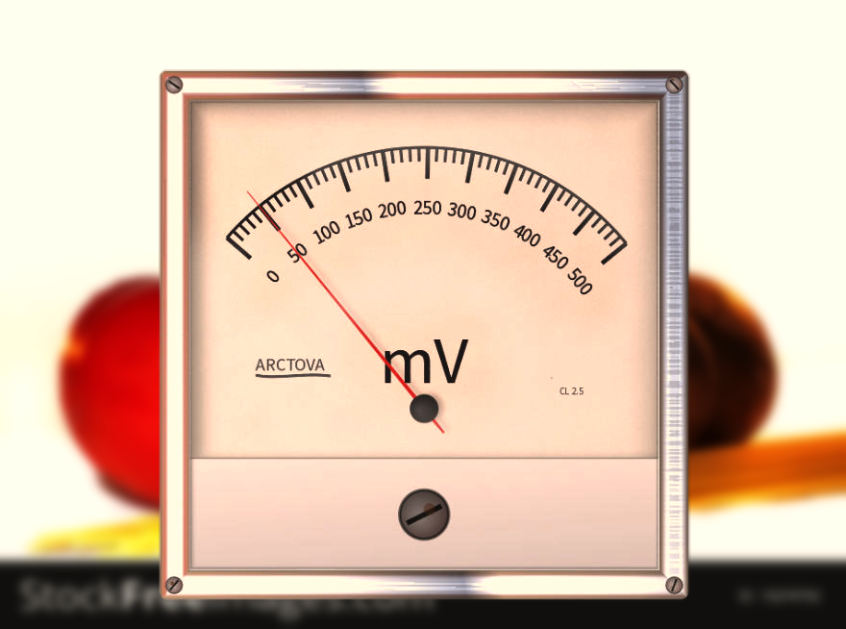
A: 50 mV
